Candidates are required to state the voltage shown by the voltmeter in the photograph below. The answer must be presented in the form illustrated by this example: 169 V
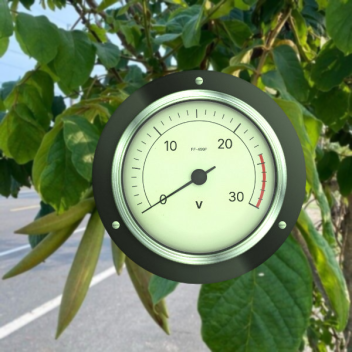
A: 0 V
